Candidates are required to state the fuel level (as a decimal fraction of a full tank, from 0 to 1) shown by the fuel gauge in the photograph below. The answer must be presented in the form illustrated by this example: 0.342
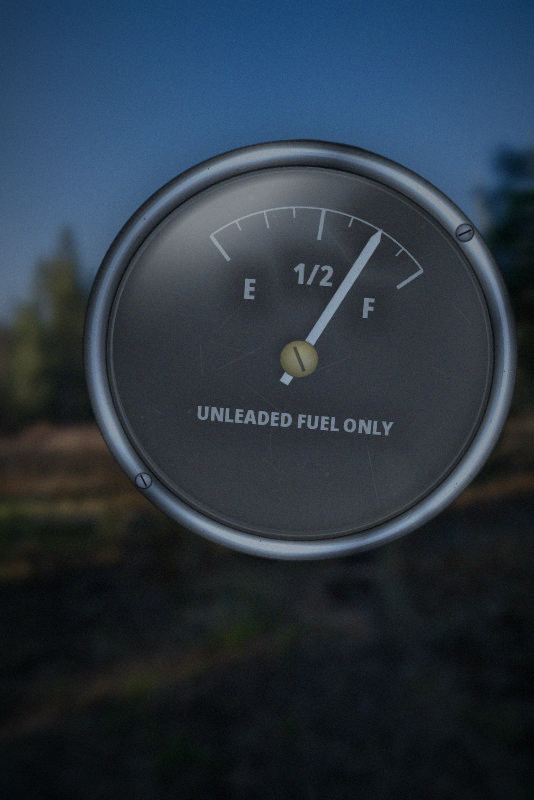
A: 0.75
